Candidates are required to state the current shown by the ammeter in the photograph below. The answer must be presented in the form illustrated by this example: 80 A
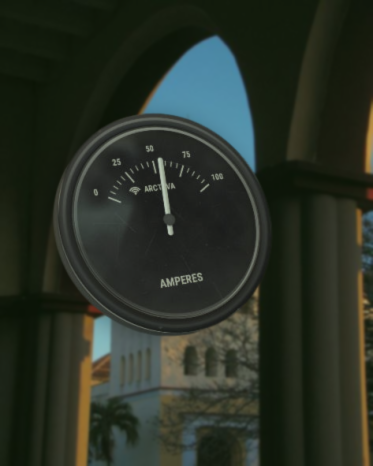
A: 55 A
